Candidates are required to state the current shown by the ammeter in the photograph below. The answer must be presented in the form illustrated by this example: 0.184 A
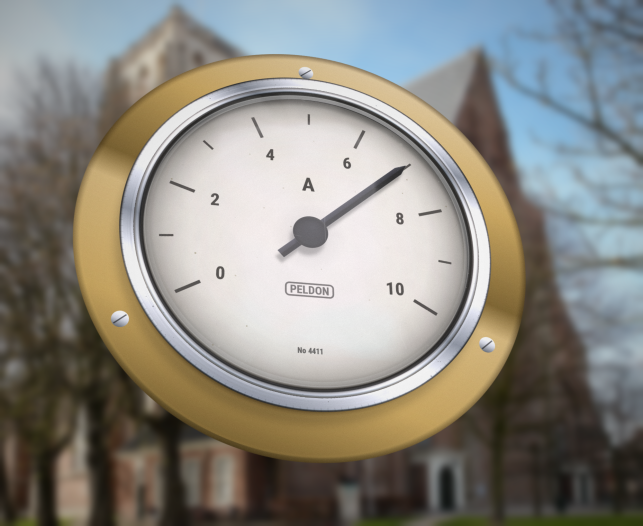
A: 7 A
